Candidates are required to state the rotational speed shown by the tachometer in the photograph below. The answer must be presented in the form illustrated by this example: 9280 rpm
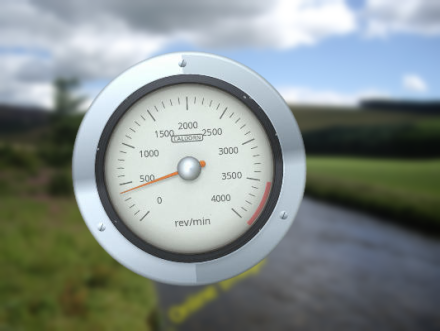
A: 400 rpm
